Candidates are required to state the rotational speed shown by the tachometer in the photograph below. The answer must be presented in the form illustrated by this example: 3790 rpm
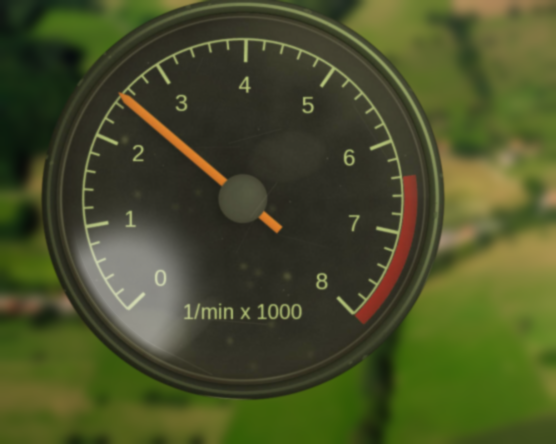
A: 2500 rpm
